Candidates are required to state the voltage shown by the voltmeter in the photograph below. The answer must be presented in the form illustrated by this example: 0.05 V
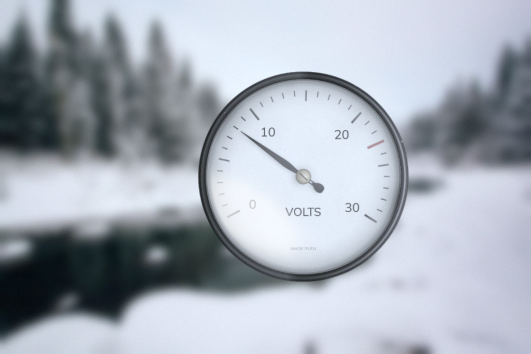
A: 8 V
